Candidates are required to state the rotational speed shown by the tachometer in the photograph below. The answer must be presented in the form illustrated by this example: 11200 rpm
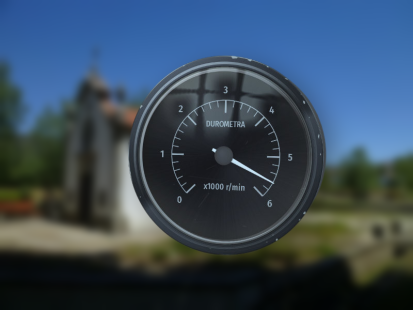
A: 5600 rpm
